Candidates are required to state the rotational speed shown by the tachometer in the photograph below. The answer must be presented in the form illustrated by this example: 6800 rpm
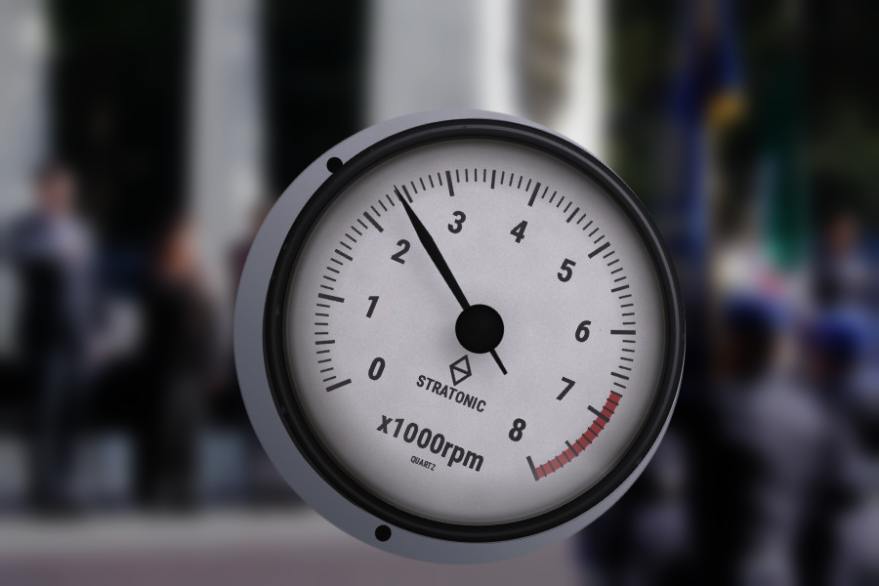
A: 2400 rpm
